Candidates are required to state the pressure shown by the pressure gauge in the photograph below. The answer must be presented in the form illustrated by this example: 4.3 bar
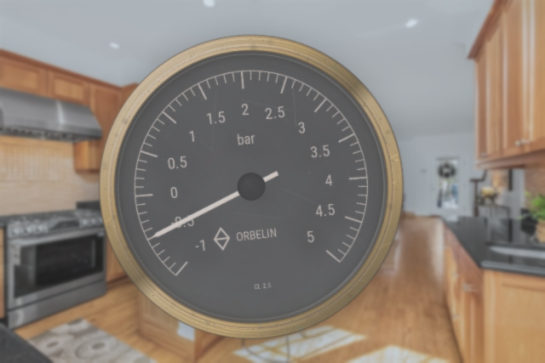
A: -0.5 bar
